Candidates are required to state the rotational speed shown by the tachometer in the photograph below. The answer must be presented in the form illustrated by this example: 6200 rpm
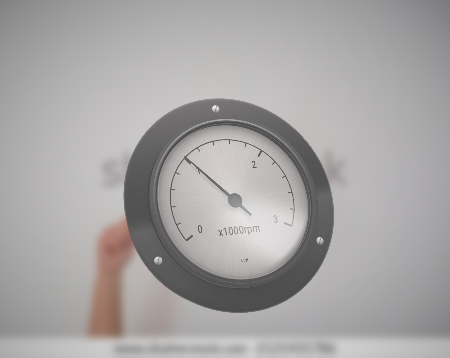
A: 1000 rpm
